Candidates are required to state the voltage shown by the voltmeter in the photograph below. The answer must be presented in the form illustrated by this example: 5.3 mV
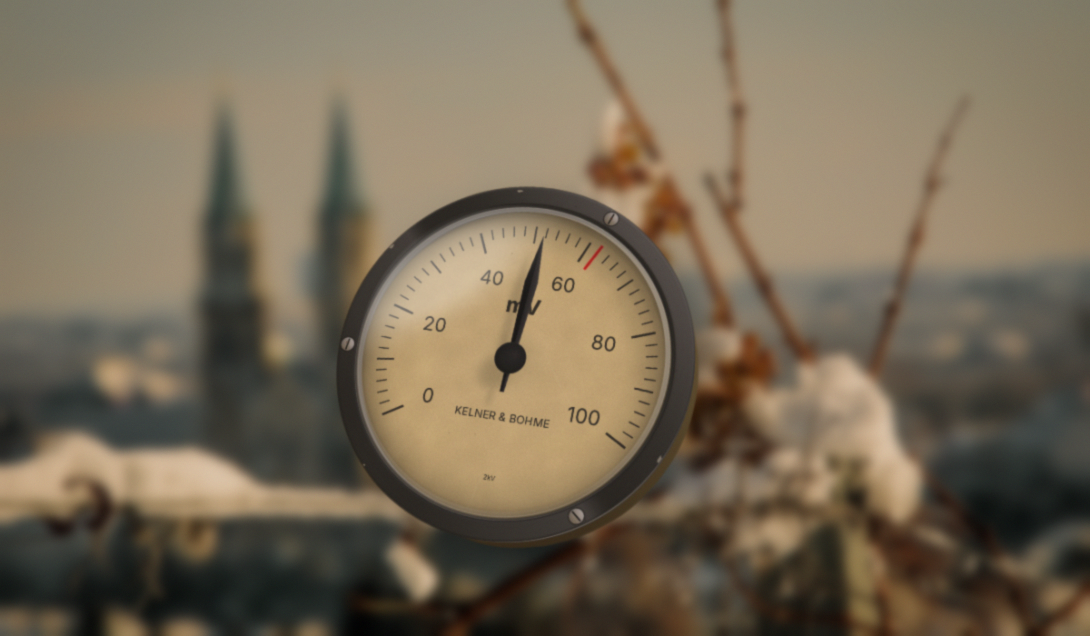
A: 52 mV
